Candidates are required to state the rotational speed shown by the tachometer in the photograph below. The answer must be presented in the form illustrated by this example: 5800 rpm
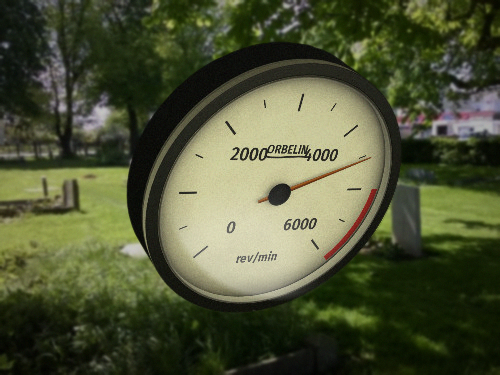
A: 4500 rpm
